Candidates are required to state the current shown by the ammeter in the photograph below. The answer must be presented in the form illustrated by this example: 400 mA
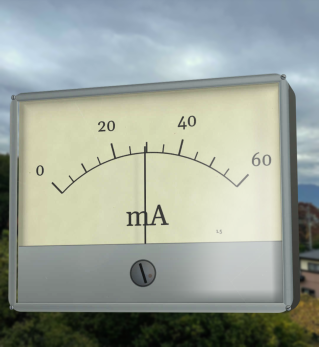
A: 30 mA
